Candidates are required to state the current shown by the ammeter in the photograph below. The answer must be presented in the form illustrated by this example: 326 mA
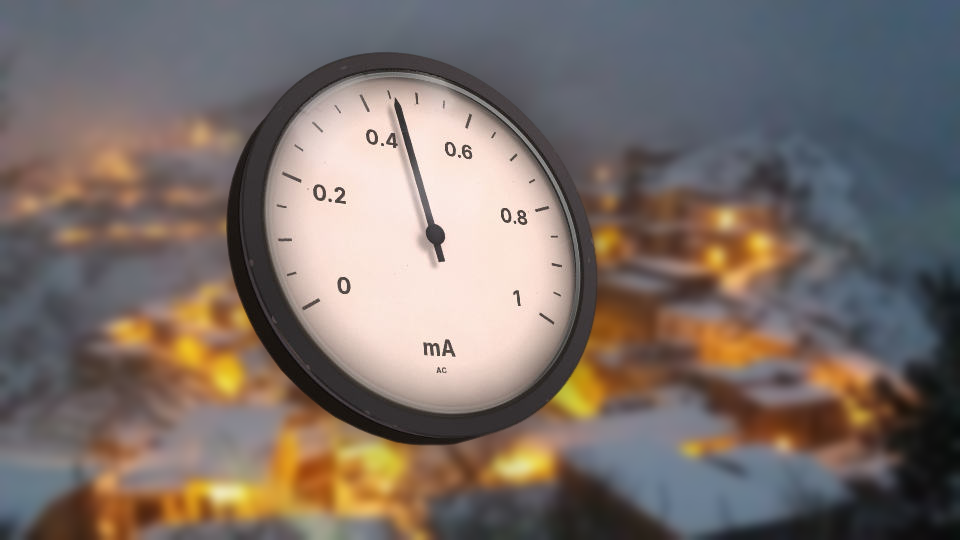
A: 0.45 mA
